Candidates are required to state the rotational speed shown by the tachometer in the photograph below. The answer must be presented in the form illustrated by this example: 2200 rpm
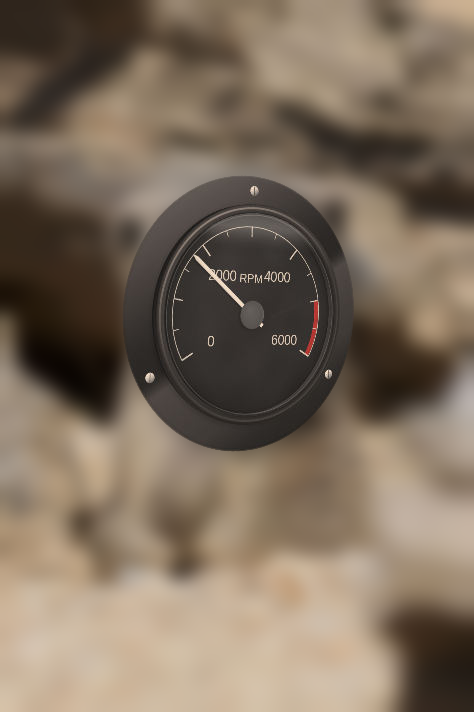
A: 1750 rpm
